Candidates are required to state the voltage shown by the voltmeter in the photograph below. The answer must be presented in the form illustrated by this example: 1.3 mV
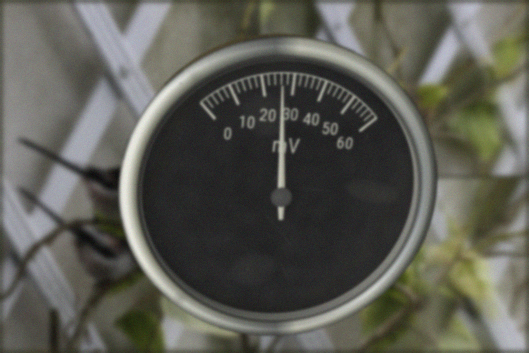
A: 26 mV
